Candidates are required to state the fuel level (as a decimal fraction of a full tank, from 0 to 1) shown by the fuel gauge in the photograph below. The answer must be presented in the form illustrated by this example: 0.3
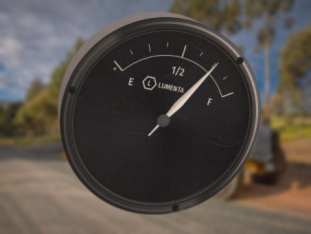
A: 0.75
